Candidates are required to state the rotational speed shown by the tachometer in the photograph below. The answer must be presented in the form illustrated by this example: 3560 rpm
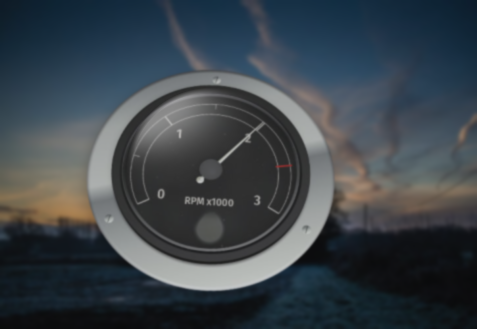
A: 2000 rpm
